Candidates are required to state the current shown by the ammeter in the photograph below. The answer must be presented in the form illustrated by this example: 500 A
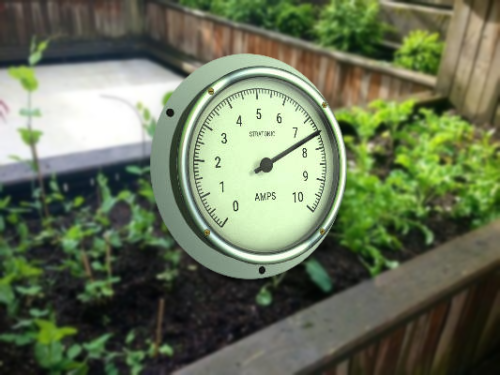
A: 7.5 A
